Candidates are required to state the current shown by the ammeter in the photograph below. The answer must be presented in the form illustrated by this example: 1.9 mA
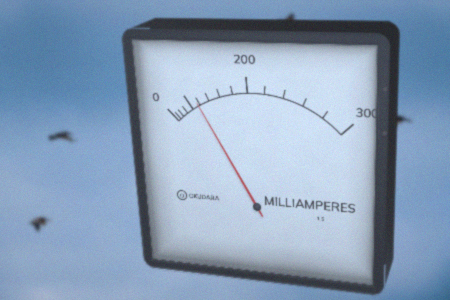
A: 120 mA
